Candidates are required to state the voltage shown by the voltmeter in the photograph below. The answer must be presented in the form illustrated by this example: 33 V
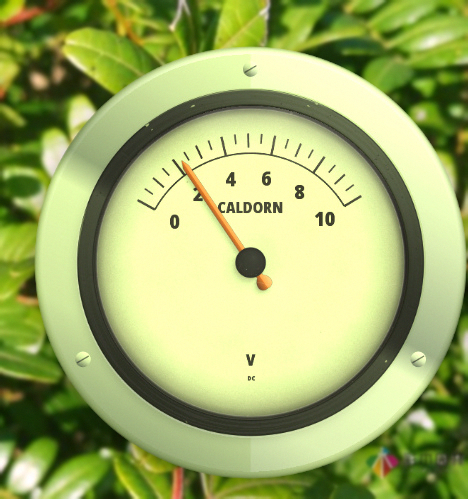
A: 2.25 V
